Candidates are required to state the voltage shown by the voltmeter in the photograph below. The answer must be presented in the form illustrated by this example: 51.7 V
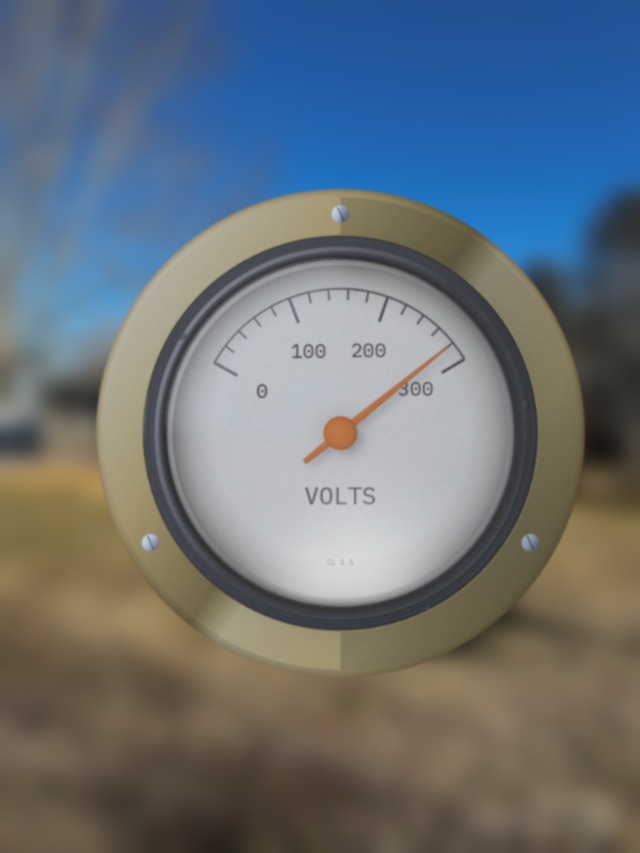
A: 280 V
